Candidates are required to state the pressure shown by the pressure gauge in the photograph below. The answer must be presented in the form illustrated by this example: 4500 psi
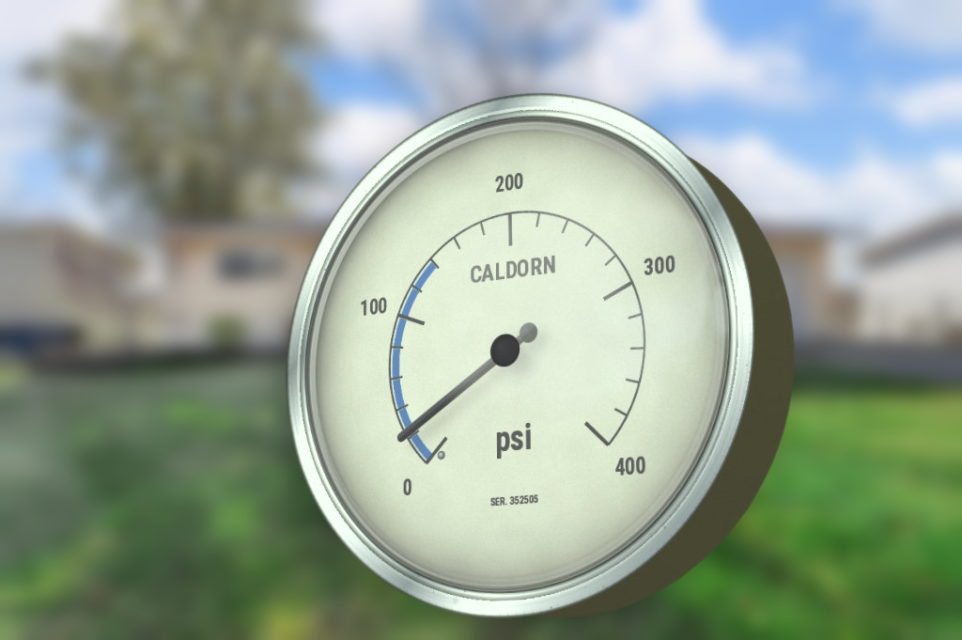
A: 20 psi
